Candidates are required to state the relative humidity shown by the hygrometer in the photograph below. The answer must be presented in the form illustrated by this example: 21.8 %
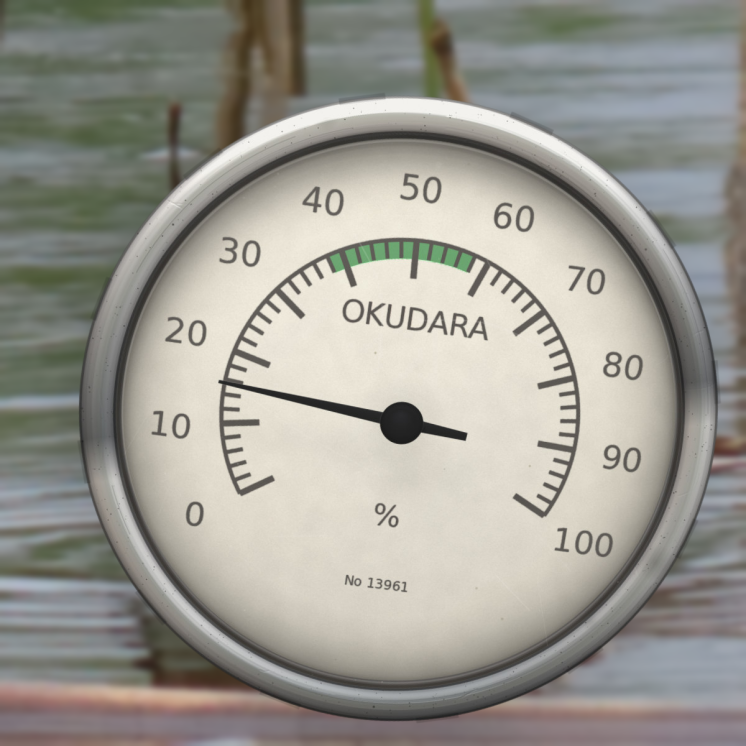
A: 16 %
